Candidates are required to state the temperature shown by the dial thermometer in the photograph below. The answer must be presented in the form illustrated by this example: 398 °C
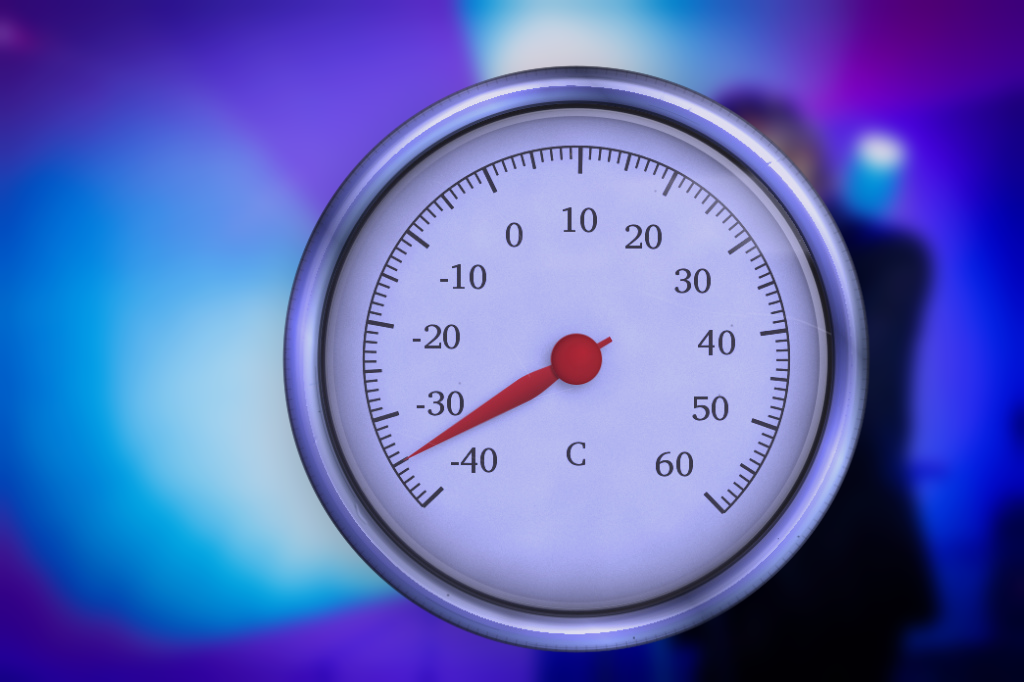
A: -35 °C
